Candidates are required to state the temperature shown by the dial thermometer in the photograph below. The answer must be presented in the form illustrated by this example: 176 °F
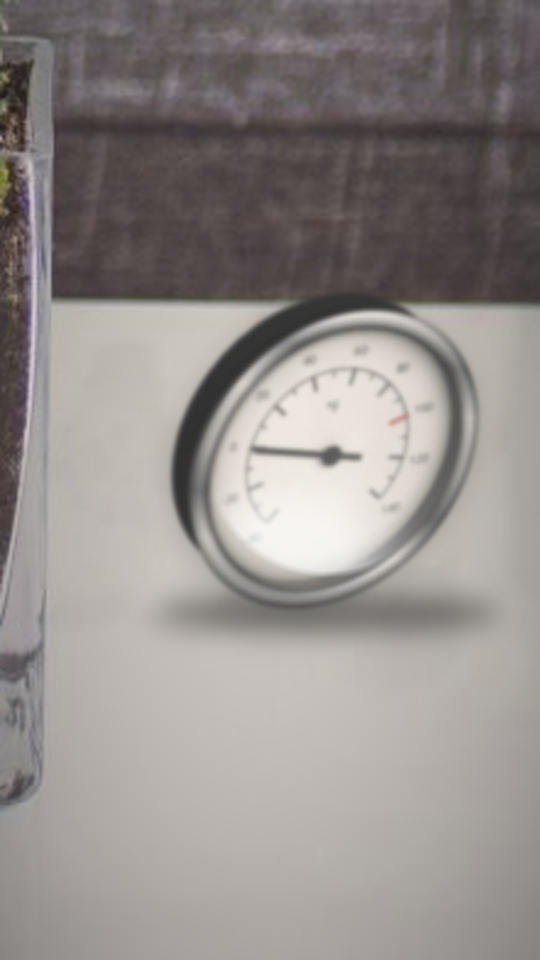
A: 0 °F
